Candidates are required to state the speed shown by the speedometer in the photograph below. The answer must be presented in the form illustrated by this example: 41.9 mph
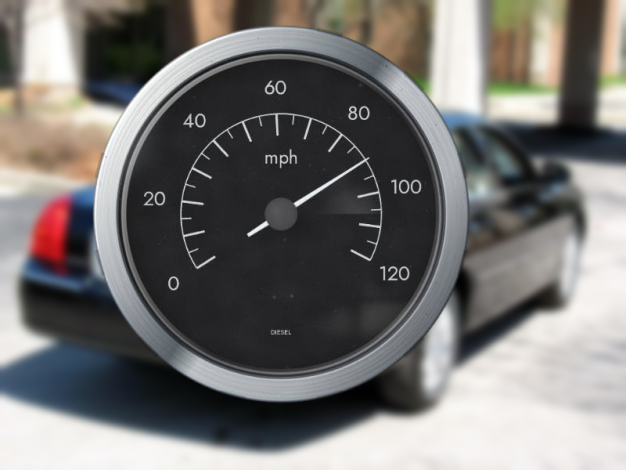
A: 90 mph
